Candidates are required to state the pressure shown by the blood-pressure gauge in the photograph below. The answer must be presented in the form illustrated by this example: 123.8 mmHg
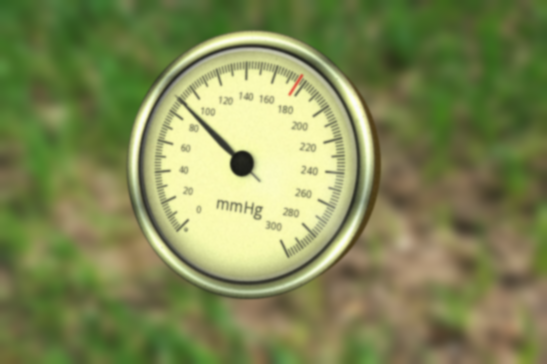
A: 90 mmHg
